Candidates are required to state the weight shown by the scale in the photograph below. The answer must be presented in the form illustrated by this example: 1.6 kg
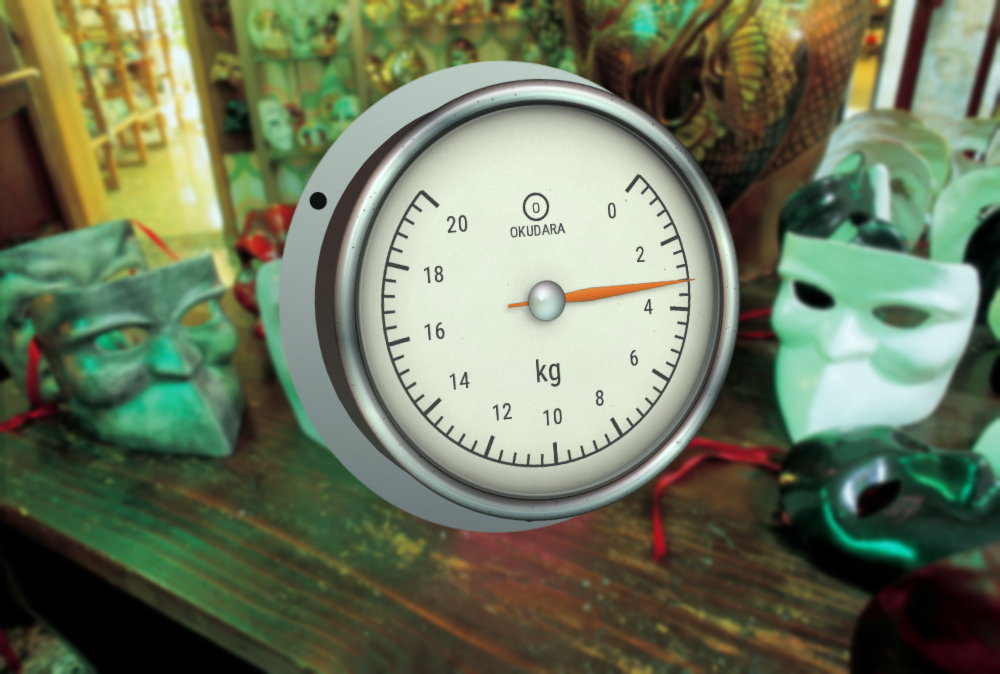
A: 3.2 kg
